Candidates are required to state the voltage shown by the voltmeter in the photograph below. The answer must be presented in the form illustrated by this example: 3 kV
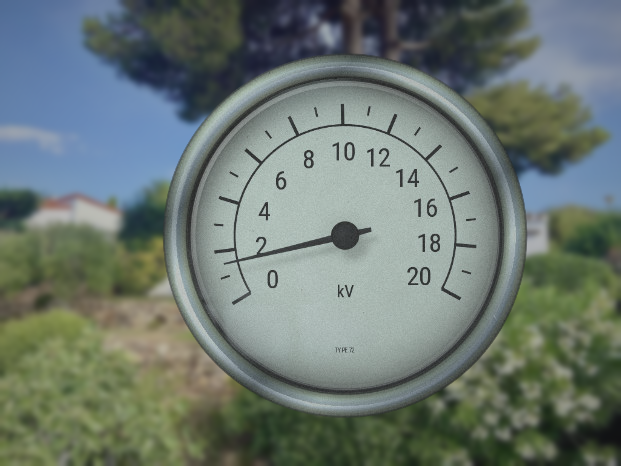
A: 1.5 kV
